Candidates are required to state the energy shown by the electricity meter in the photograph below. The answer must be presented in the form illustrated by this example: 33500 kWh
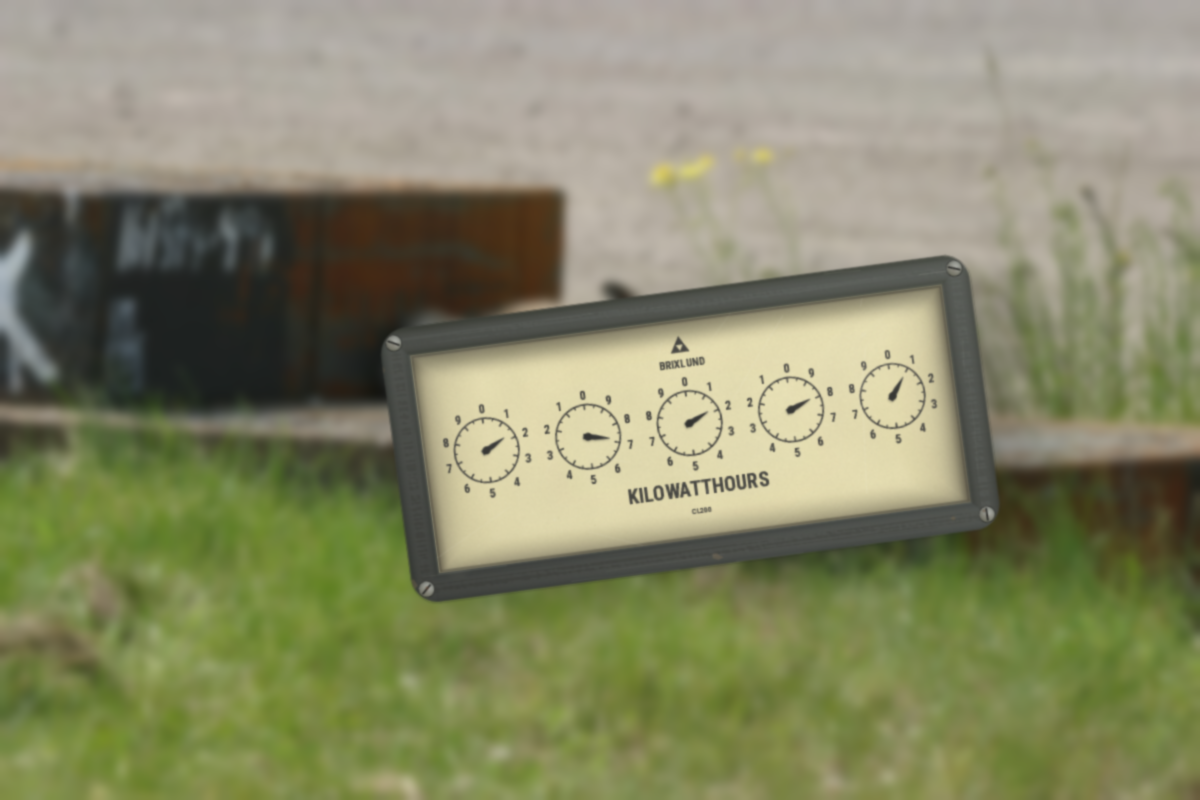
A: 17181 kWh
